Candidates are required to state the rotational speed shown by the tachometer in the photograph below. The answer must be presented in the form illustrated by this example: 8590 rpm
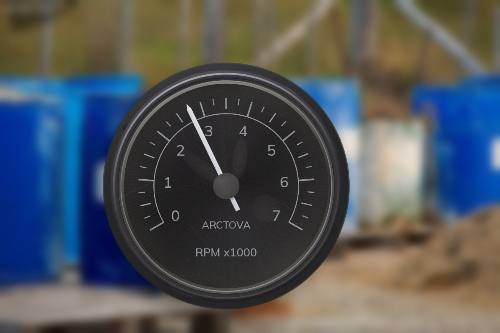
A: 2750 rpm
